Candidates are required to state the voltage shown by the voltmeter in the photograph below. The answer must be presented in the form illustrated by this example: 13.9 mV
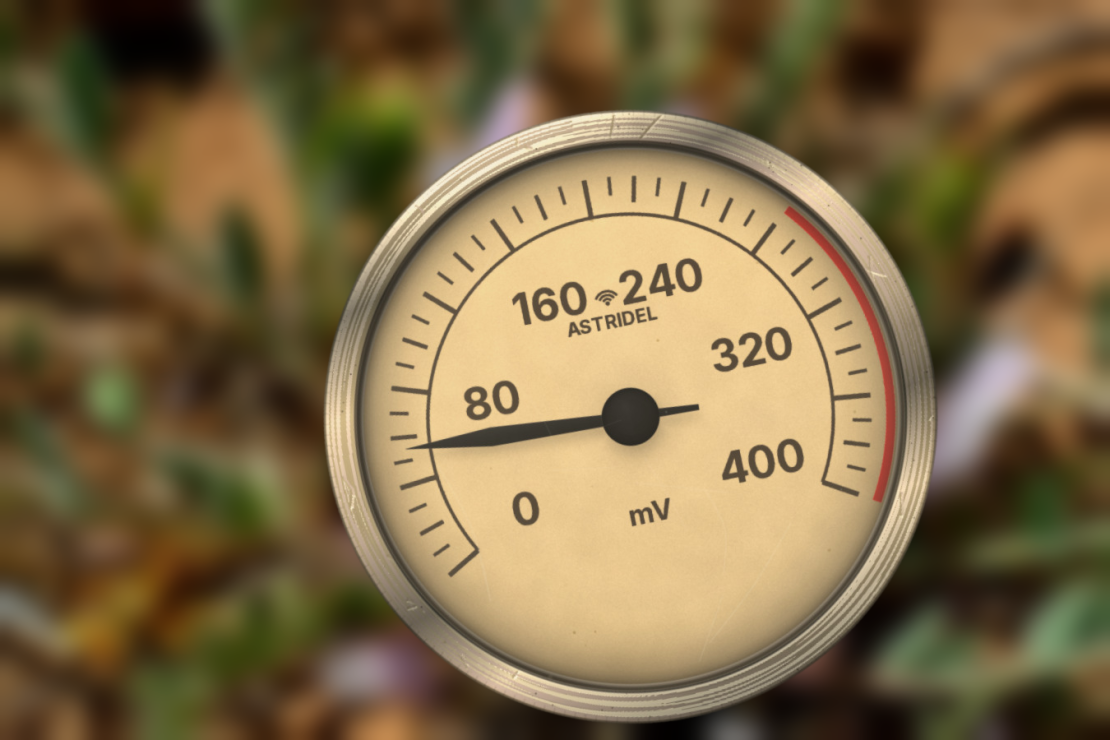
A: 55 mV
